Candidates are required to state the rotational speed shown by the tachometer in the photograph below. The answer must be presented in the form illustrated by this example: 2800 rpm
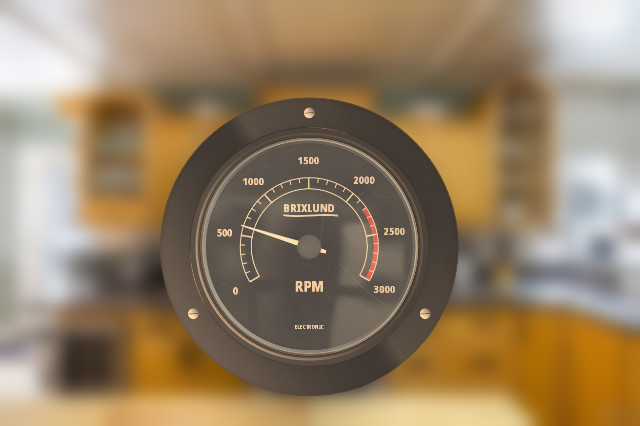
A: 600 rpm
